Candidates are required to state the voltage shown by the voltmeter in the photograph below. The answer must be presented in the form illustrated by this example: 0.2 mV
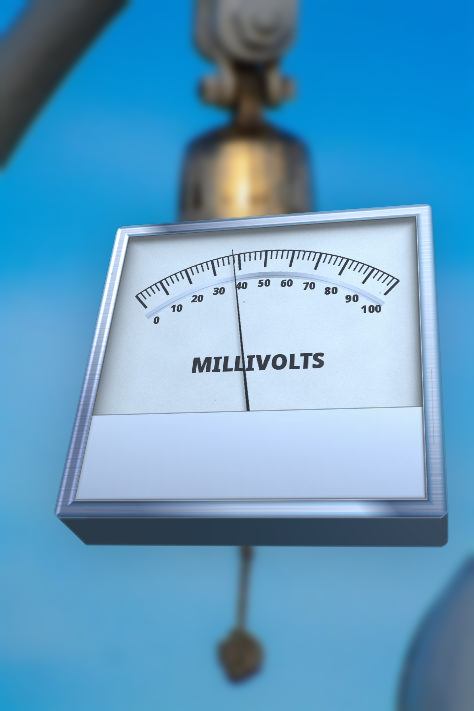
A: 38 mV
